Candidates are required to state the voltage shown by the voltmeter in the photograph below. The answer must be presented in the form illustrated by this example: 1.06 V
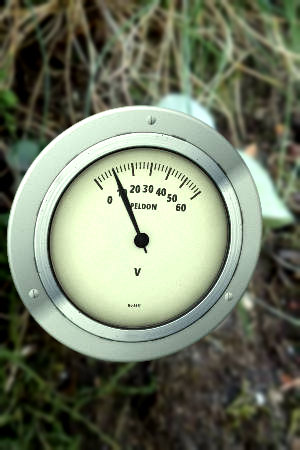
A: 10 V
